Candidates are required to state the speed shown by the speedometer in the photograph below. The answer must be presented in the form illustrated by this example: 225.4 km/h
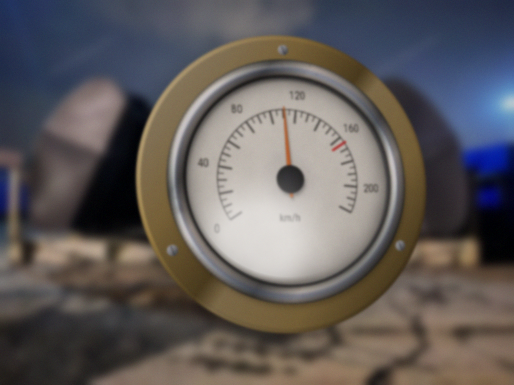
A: 110 km/h
